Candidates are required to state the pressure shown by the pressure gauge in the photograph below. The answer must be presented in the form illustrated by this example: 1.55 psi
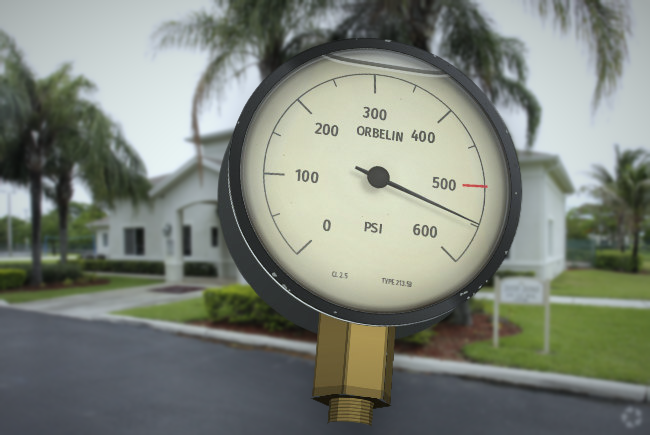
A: 550 psi
